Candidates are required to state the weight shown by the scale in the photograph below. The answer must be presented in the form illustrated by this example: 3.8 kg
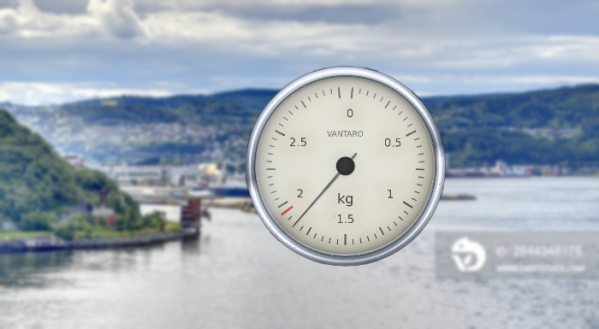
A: 1.85 kg
